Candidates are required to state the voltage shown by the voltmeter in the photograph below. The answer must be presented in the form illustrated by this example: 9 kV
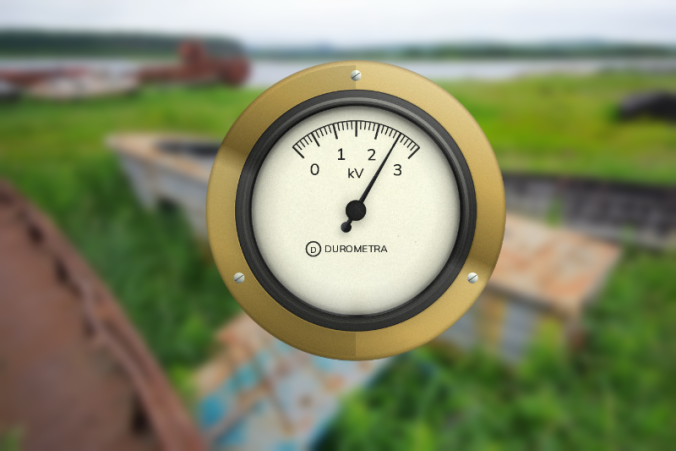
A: 2.5 kV
